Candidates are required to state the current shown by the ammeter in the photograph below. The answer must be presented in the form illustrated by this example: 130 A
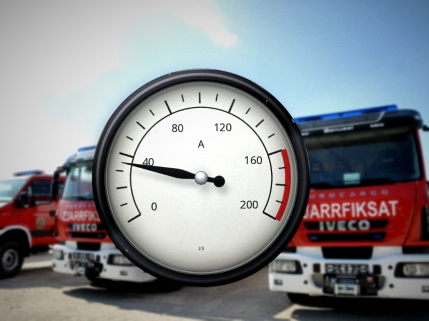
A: 35 A
